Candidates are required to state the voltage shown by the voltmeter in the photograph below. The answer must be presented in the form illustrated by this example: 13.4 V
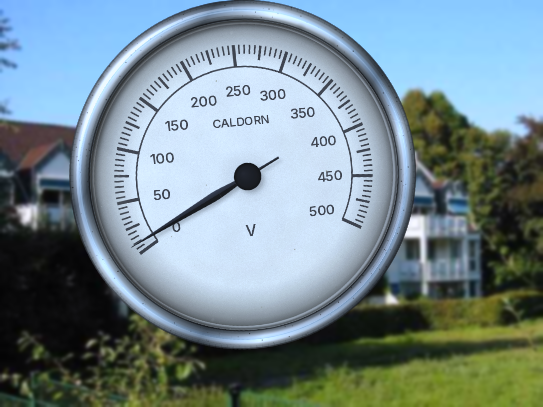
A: 10 V
